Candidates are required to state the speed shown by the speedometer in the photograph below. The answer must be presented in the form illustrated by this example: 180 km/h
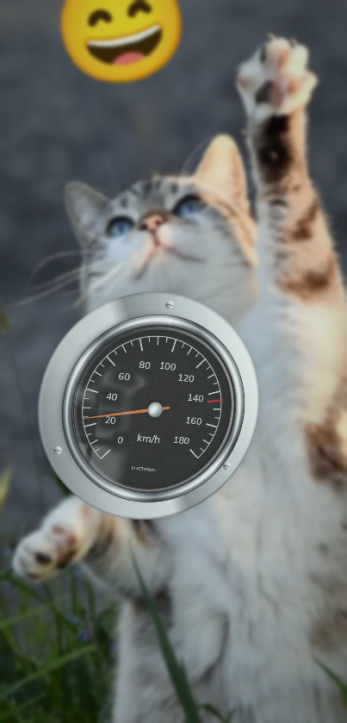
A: 25 km/h
